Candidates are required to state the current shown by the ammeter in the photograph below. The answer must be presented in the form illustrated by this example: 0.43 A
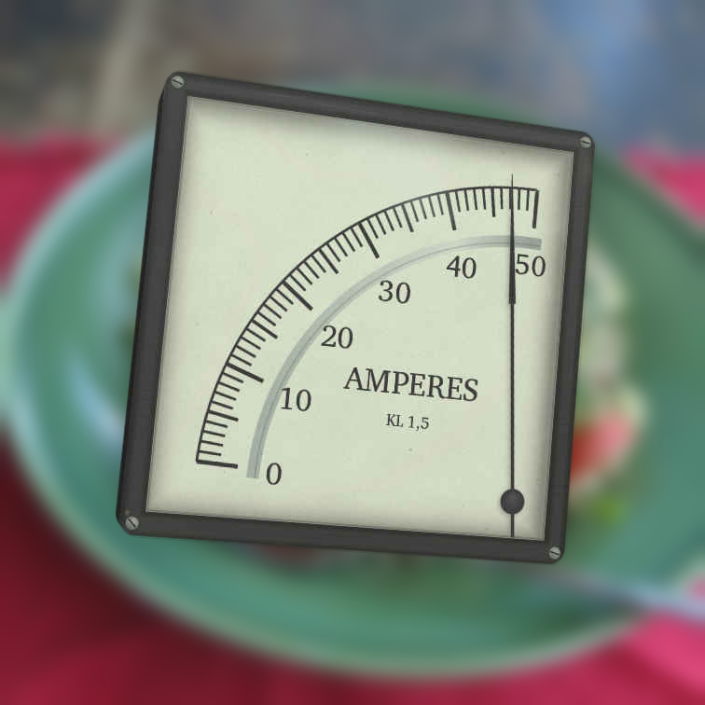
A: 47 A
